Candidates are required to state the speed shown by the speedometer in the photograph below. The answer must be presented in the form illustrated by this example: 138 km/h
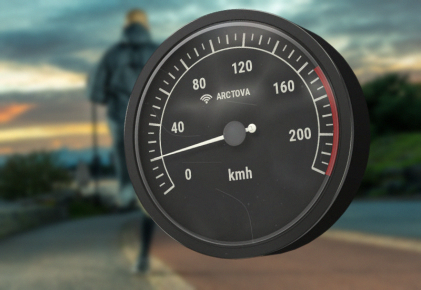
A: 20 km/h
